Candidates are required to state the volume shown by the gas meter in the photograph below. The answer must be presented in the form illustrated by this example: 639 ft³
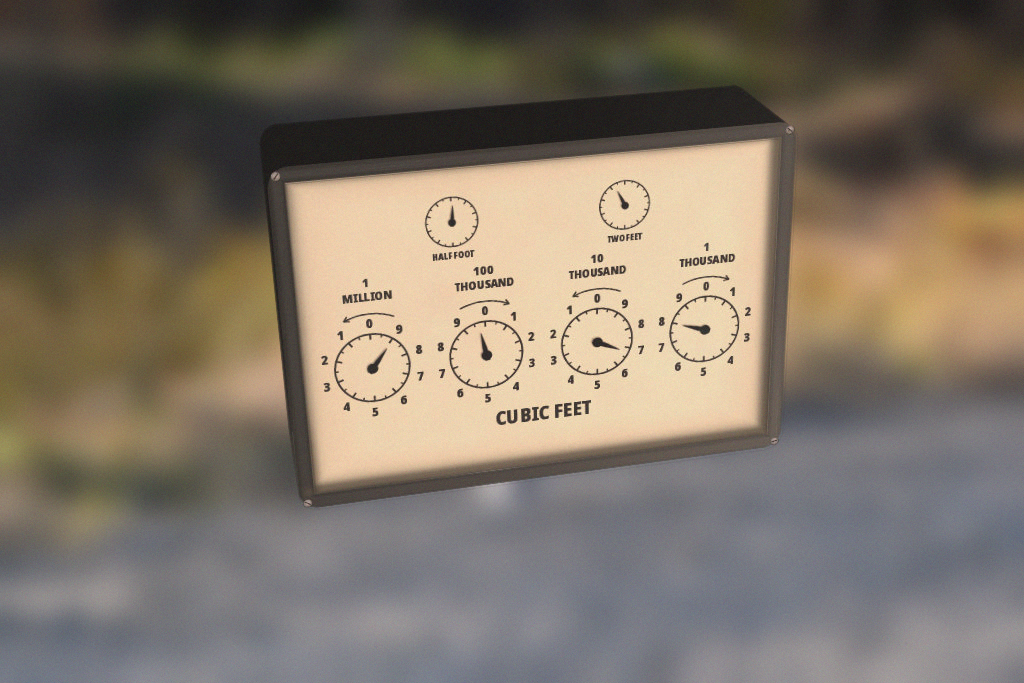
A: 896800 ft³
